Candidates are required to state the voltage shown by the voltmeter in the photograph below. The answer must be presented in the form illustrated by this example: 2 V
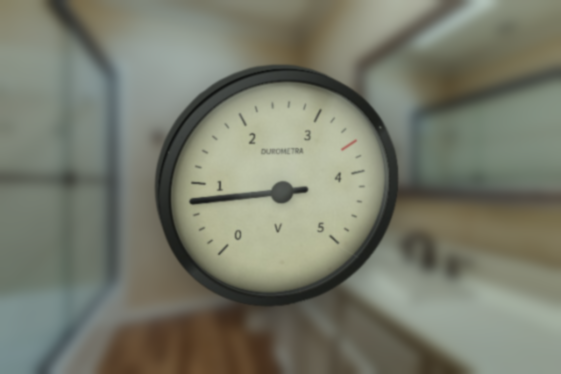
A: 0.8 V
